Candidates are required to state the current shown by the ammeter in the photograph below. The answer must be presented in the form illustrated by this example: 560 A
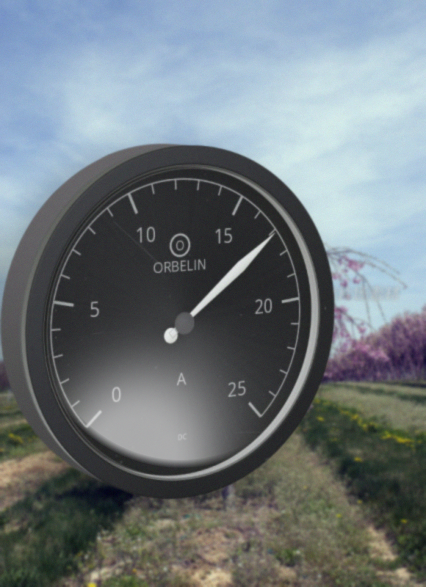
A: 17 A
